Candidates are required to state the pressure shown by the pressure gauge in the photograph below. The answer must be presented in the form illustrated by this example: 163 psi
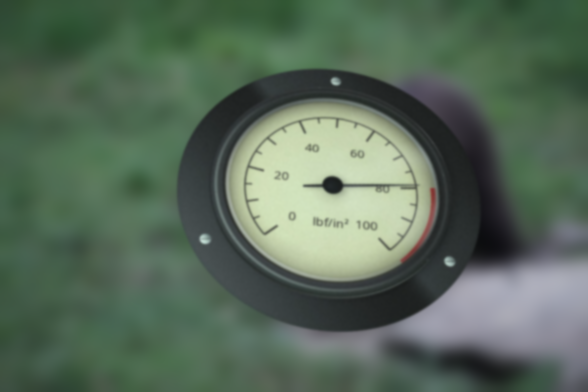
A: 80 psi
